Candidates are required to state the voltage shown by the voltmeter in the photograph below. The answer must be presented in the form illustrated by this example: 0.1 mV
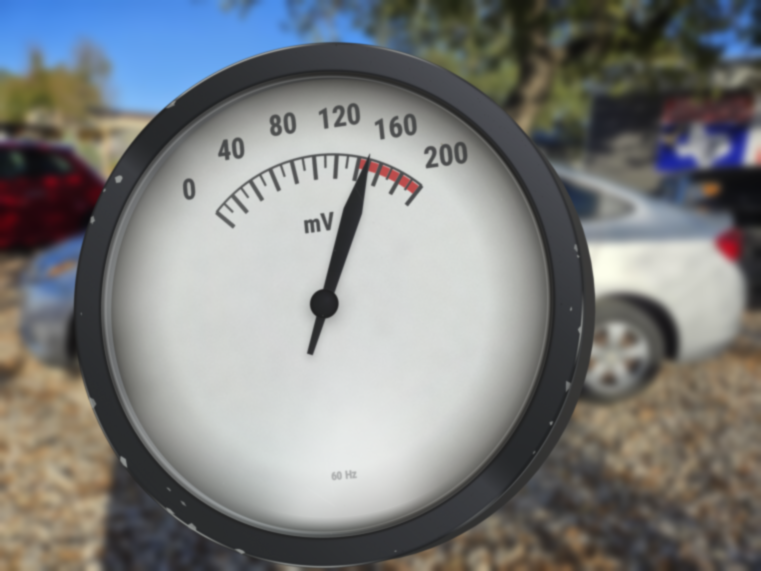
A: 150 mV
